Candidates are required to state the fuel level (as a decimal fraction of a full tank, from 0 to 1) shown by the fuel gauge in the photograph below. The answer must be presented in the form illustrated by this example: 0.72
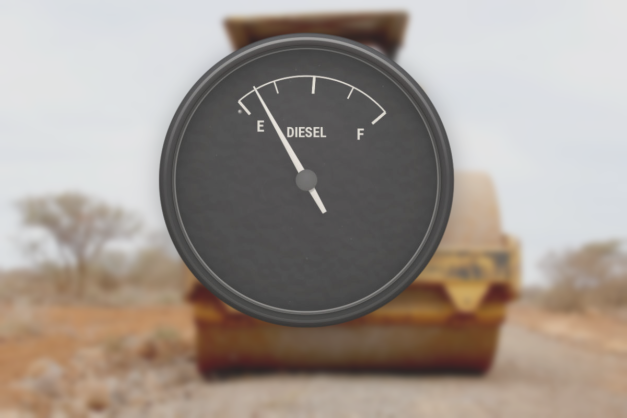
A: 0.125
